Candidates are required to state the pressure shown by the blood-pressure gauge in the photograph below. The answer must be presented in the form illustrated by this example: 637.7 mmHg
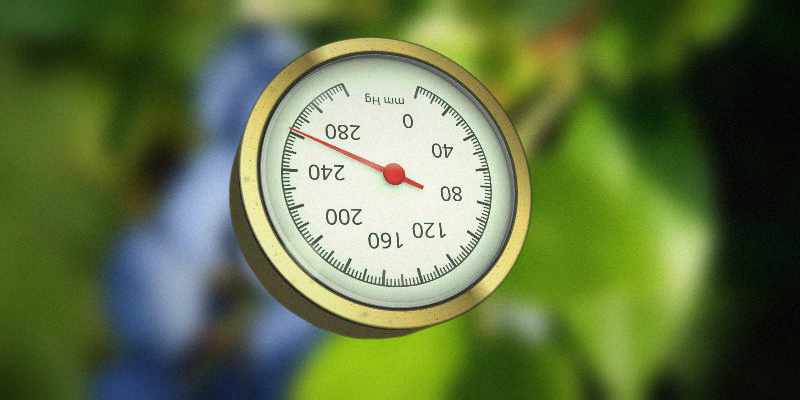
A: 260 mmHg
